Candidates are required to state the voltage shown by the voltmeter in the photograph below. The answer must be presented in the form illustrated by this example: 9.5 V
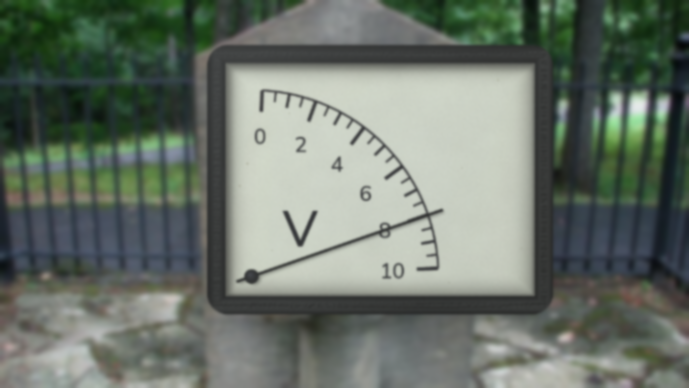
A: 8 V
